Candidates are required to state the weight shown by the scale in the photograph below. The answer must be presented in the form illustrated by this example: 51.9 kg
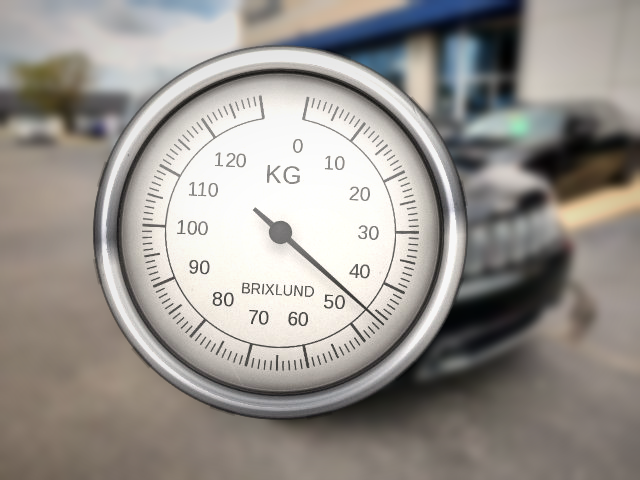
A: 46 kg
